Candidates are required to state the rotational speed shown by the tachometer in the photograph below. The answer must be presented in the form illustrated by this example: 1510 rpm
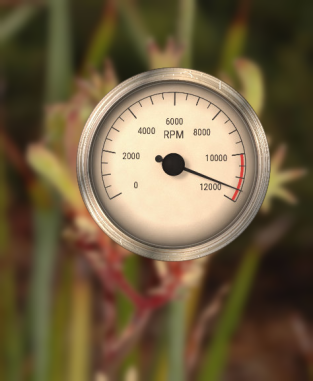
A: 11500 rpm
